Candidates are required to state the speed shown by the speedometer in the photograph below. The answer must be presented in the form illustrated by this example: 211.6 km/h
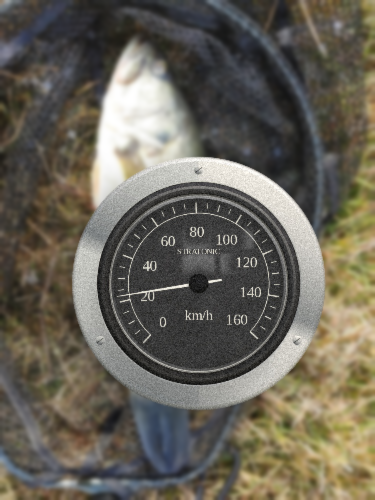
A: 22.5 km/h
